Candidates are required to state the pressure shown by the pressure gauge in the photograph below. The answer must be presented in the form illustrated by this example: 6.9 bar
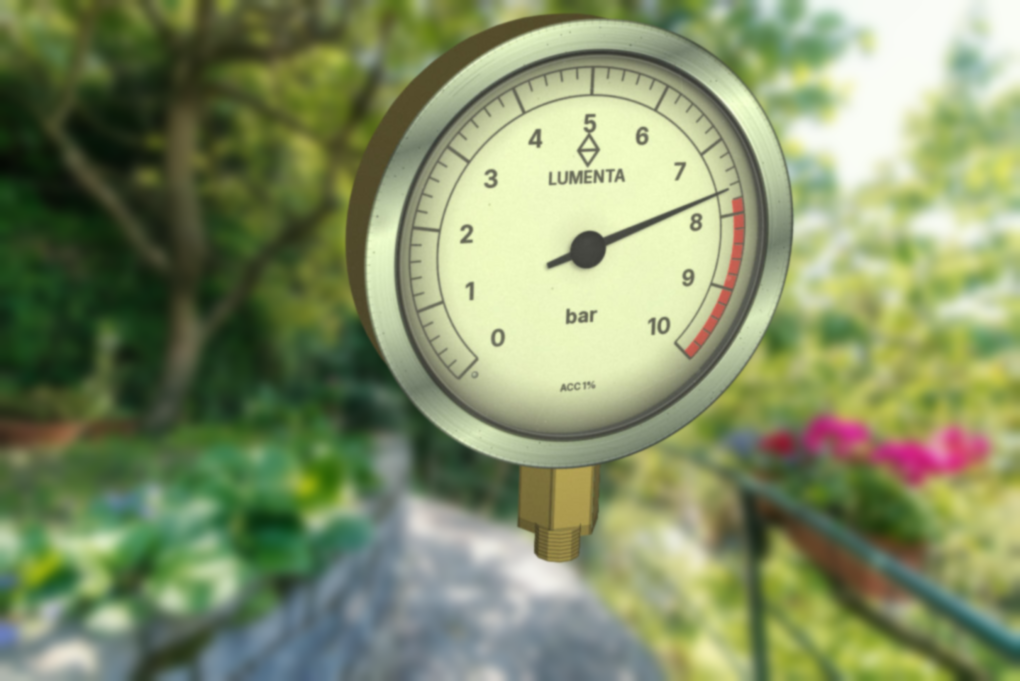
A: 7.6 bar
